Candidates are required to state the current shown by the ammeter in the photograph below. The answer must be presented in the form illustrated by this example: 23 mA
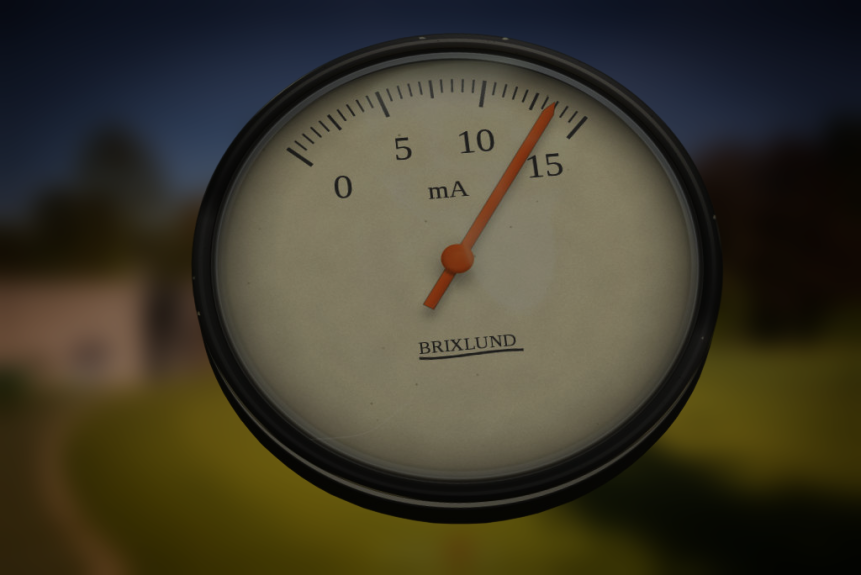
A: 13.5 mA
